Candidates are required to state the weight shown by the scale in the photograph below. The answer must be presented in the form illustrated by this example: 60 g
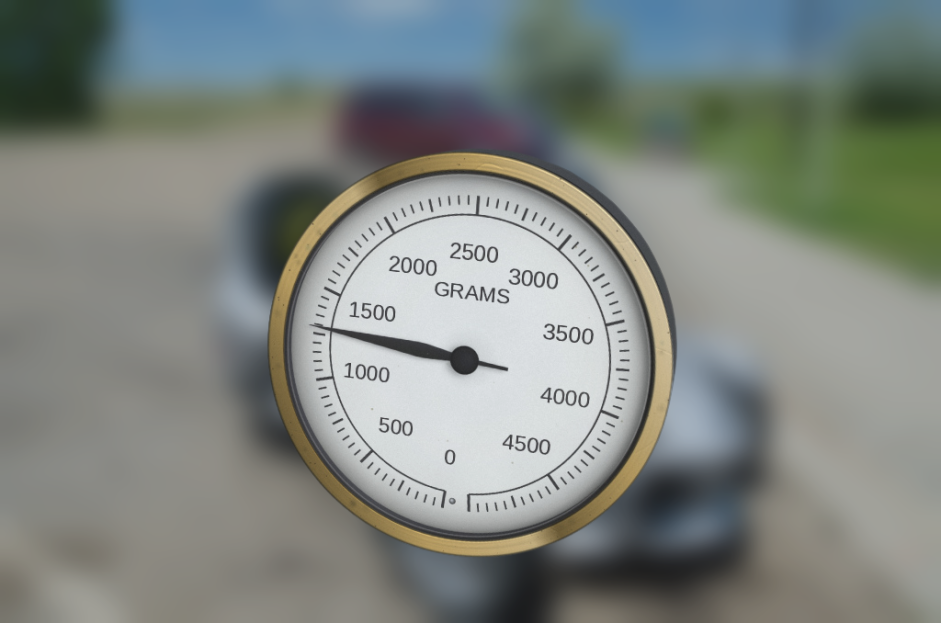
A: 1300 g
